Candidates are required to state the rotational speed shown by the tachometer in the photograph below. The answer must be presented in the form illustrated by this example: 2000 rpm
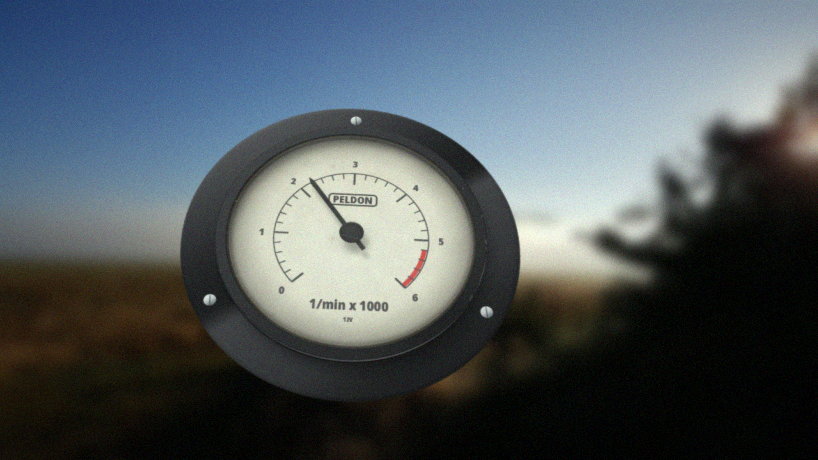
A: 2200 rpm
